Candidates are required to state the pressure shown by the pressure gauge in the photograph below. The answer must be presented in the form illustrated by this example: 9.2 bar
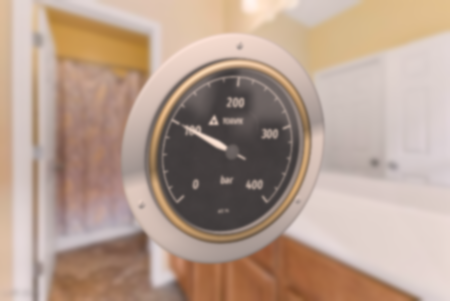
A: 100 bar
